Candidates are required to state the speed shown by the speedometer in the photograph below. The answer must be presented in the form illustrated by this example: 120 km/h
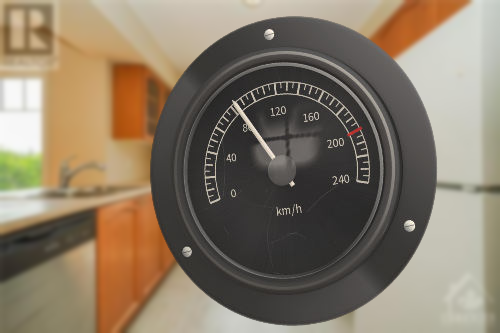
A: 85 km/h
